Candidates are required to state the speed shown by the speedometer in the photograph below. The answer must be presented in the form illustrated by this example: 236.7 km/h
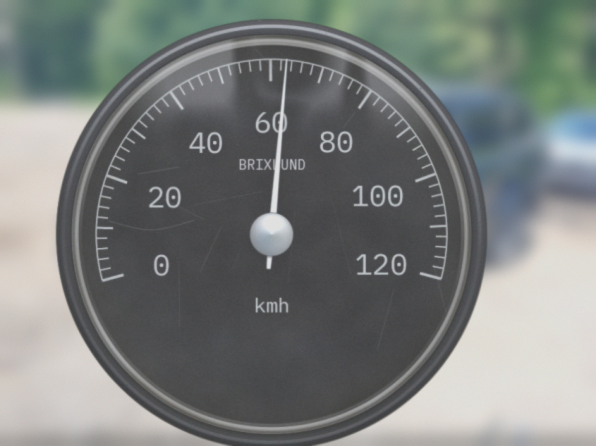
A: 63 km/h
